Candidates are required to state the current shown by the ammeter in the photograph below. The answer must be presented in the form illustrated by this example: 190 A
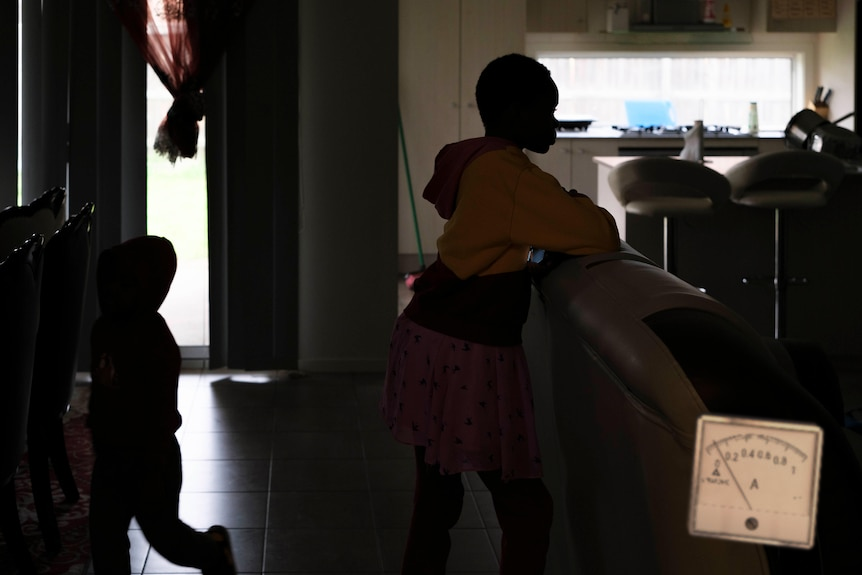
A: 0.1 A
